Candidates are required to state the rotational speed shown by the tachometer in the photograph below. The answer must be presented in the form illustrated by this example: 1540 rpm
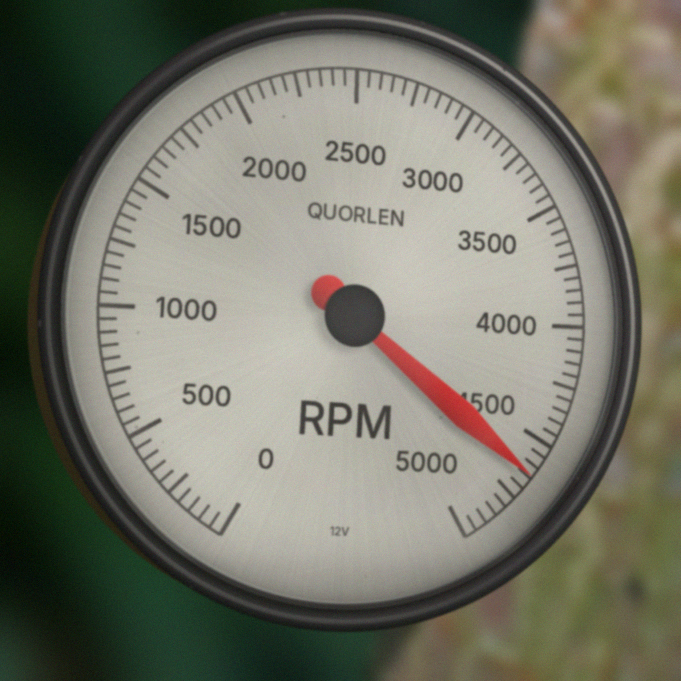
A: 4650 rpm
